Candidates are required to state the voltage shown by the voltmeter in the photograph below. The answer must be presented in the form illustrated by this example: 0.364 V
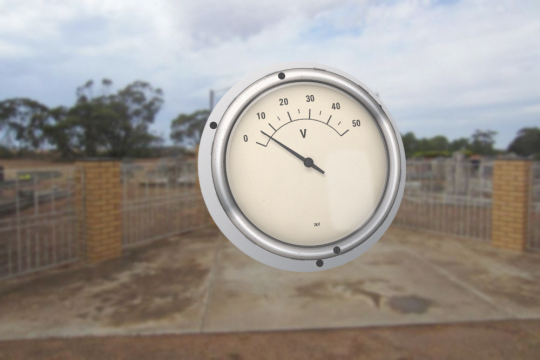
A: 5 V
